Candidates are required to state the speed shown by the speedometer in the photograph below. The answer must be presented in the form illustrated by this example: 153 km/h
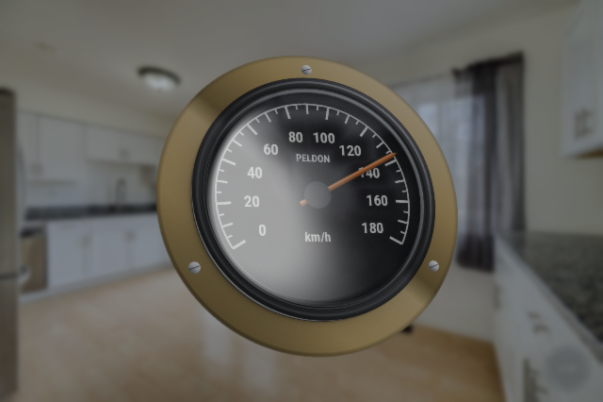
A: 137.5 km/h
